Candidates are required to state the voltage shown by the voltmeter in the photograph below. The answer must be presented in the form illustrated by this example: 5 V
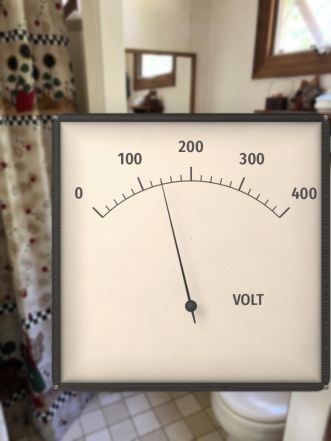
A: 140 V
